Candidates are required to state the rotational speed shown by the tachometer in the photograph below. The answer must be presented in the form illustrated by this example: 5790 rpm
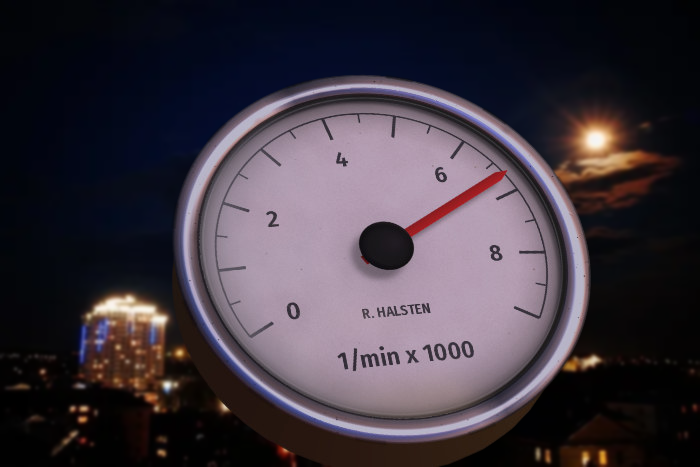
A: 6750 rpm
